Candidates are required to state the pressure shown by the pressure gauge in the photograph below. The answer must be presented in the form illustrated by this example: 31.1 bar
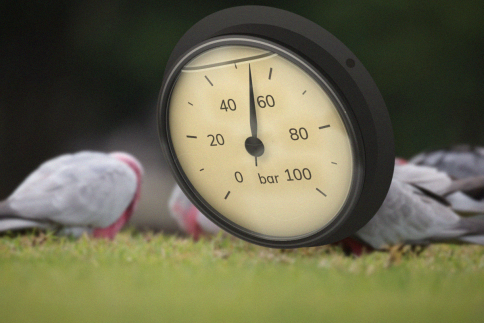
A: 55 bar
